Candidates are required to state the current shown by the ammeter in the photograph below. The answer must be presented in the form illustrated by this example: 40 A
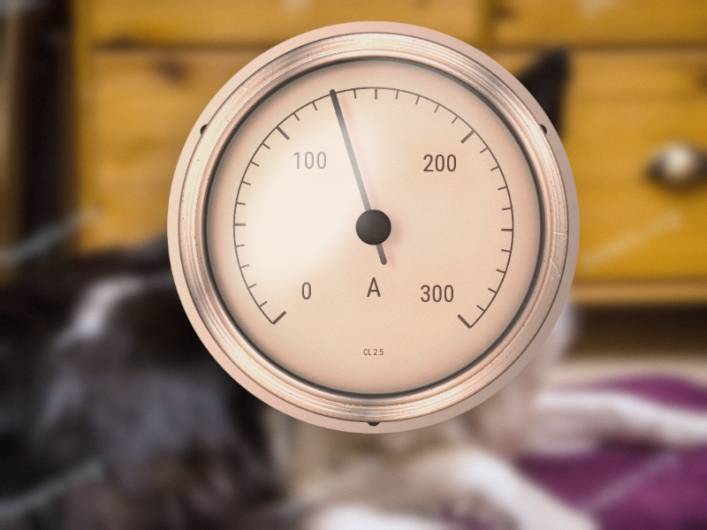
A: 130 A
